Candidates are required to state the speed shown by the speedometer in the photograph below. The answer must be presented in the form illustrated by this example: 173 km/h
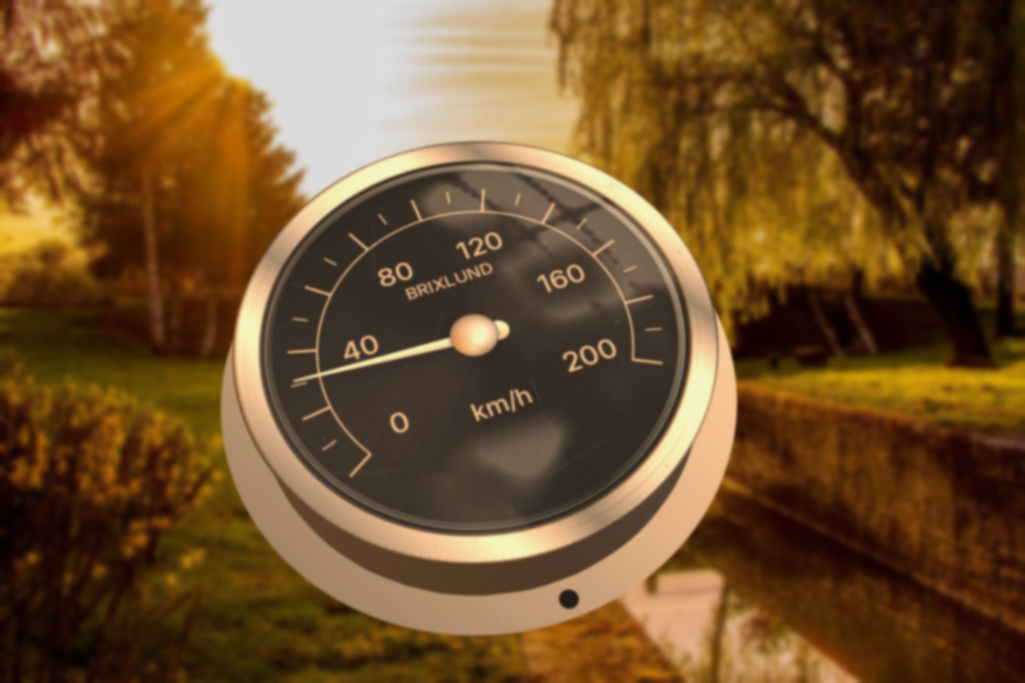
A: 30 km/h
